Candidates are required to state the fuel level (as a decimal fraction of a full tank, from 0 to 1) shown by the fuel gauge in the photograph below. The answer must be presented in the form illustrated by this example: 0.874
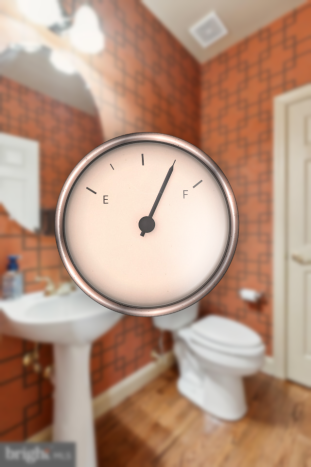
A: 0.75
